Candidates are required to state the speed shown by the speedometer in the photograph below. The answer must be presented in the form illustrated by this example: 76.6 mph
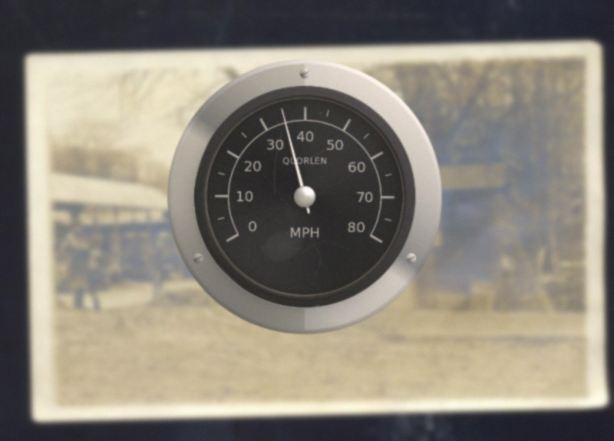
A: 35 mph
